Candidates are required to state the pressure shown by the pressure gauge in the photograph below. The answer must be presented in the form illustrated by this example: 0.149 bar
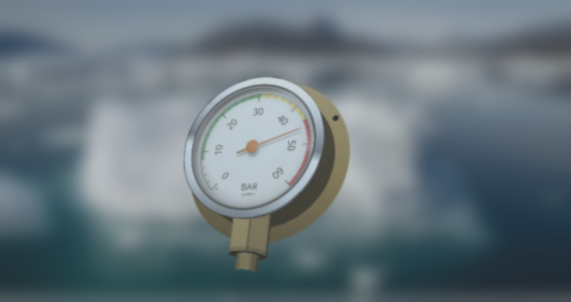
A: 46 bar
